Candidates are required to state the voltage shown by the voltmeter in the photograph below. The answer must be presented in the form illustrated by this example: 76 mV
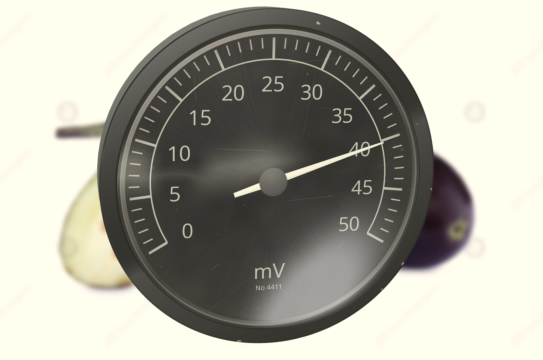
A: 40 mV
